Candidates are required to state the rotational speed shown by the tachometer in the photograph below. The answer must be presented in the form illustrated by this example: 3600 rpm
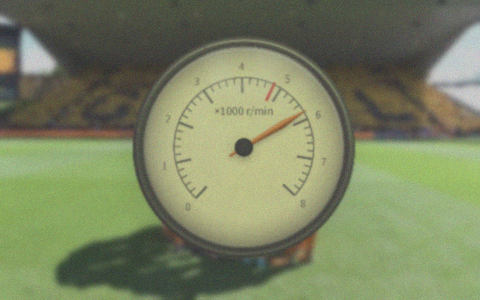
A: 5800 rpm
